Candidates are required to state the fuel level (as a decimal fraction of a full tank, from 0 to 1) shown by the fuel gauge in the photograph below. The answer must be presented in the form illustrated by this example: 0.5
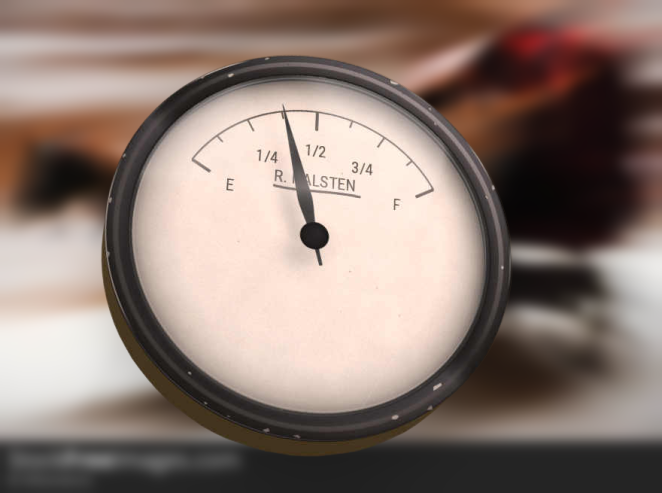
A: 0.375
